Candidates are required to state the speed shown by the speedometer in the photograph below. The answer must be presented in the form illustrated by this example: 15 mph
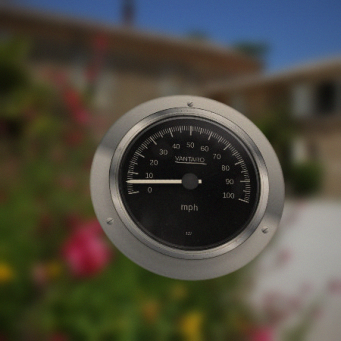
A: 5 mph
